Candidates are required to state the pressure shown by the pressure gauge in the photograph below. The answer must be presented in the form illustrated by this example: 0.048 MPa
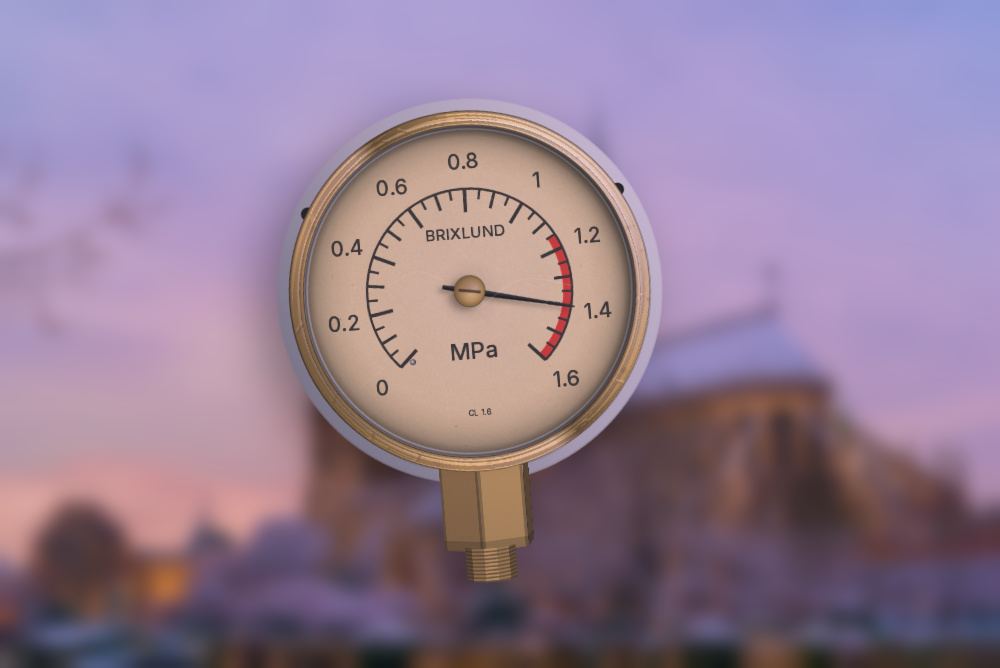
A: 1.4 MPa
